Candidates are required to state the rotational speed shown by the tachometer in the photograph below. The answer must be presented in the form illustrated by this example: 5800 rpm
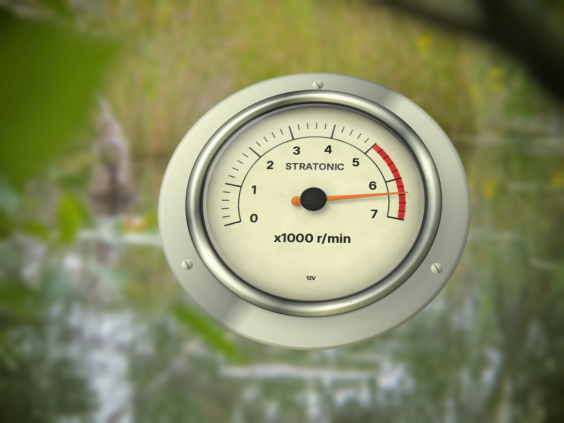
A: 6400 rpm
